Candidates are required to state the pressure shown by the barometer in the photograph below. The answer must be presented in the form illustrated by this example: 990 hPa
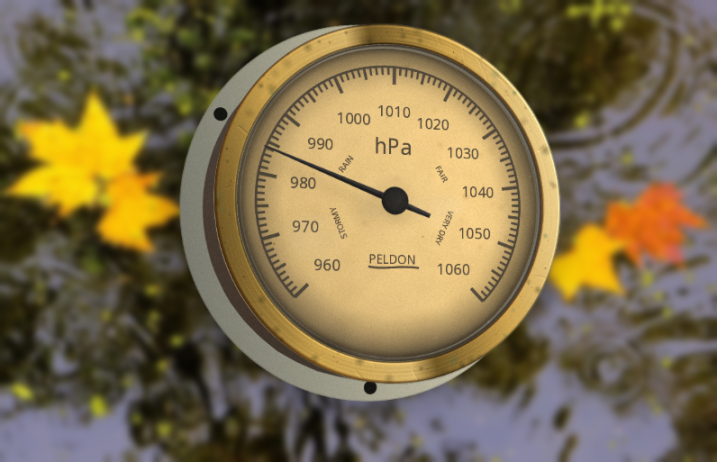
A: 984 hPa
